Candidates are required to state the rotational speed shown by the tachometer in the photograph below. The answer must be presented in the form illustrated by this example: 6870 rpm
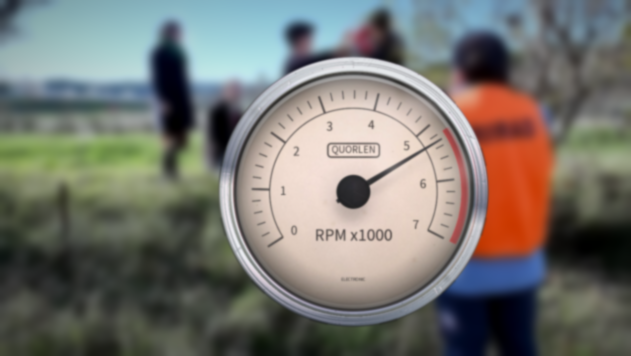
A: 5300 rpm
